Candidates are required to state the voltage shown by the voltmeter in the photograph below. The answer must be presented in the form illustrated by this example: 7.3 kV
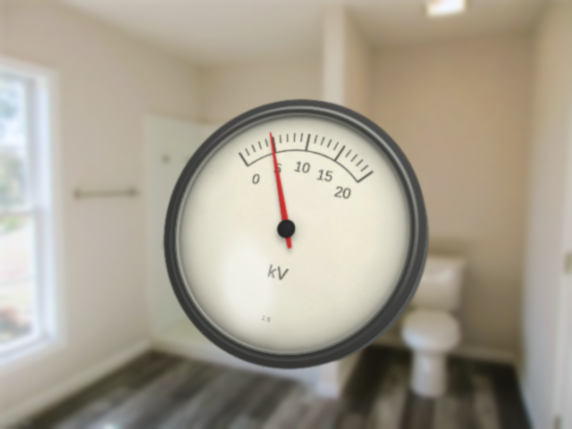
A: 5 kV
